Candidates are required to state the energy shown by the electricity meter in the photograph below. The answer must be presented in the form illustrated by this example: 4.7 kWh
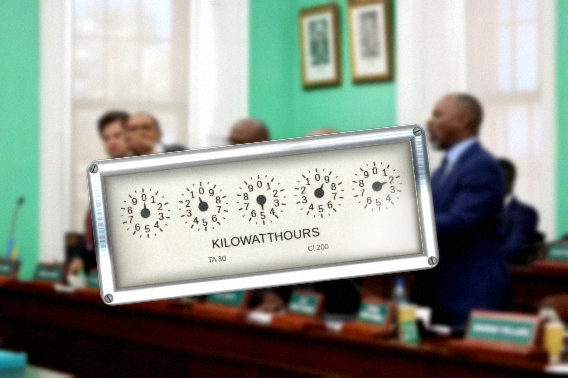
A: 492 kWh
